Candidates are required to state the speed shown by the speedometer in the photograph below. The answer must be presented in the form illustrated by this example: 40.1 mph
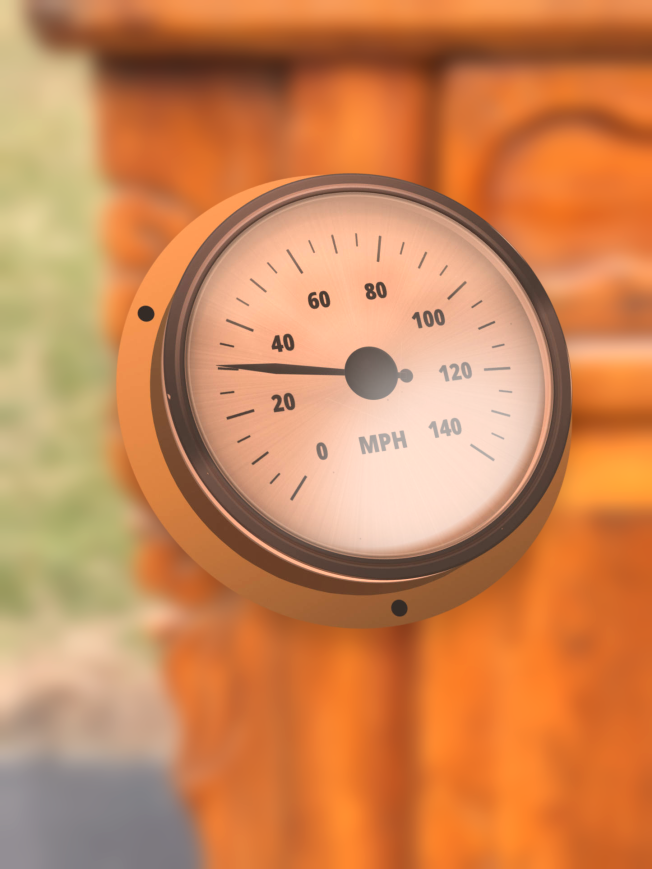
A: 30 mph
